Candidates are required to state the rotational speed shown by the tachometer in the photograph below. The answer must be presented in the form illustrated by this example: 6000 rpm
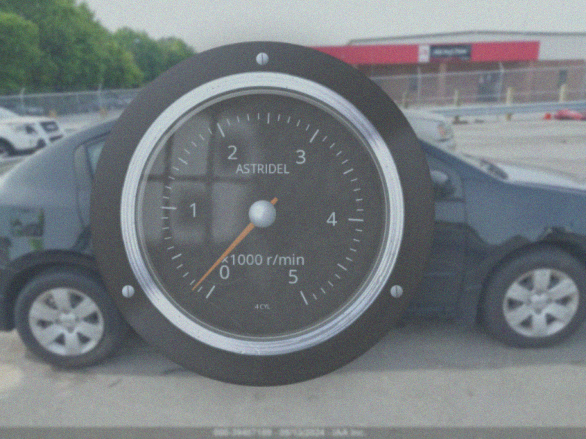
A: 150 rpm
